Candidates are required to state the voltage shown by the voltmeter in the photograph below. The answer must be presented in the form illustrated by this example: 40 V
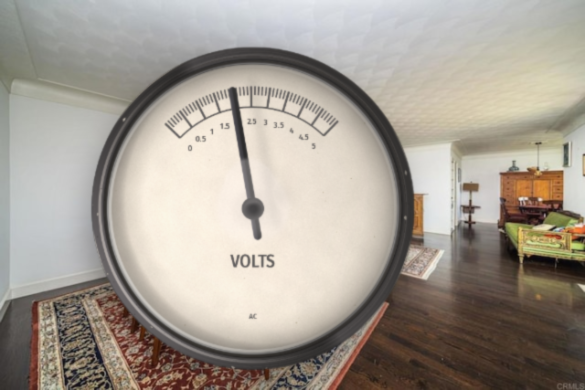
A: 2 V
